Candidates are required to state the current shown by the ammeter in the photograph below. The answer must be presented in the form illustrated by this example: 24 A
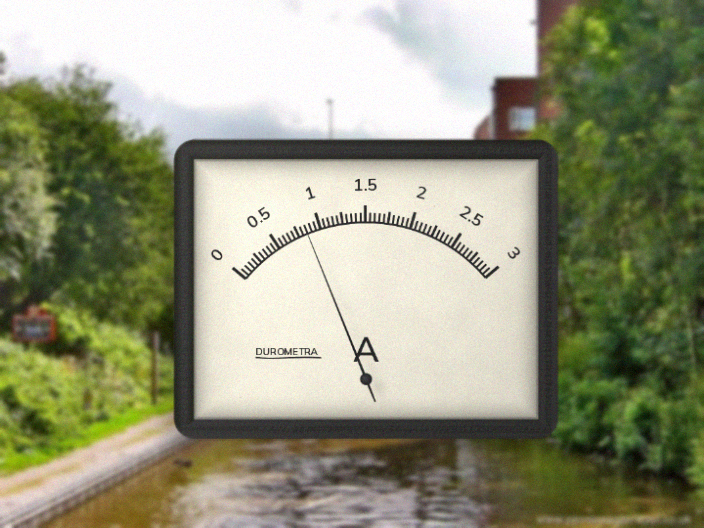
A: 0.85 A
